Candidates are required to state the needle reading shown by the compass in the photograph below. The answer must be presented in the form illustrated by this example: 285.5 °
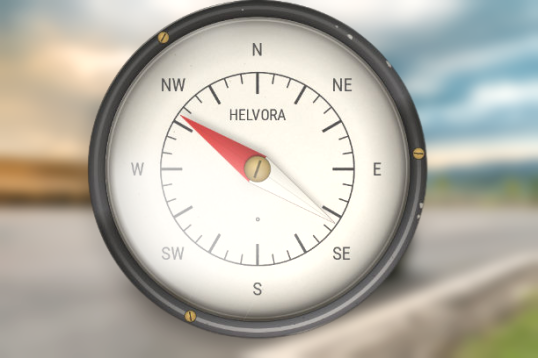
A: 305 °
